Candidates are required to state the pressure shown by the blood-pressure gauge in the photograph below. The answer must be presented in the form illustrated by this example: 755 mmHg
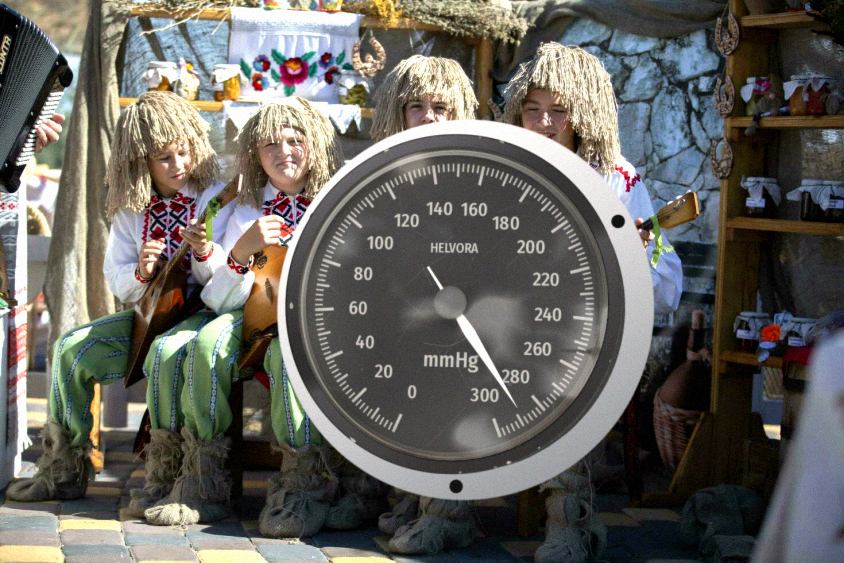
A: 288 mmHg
